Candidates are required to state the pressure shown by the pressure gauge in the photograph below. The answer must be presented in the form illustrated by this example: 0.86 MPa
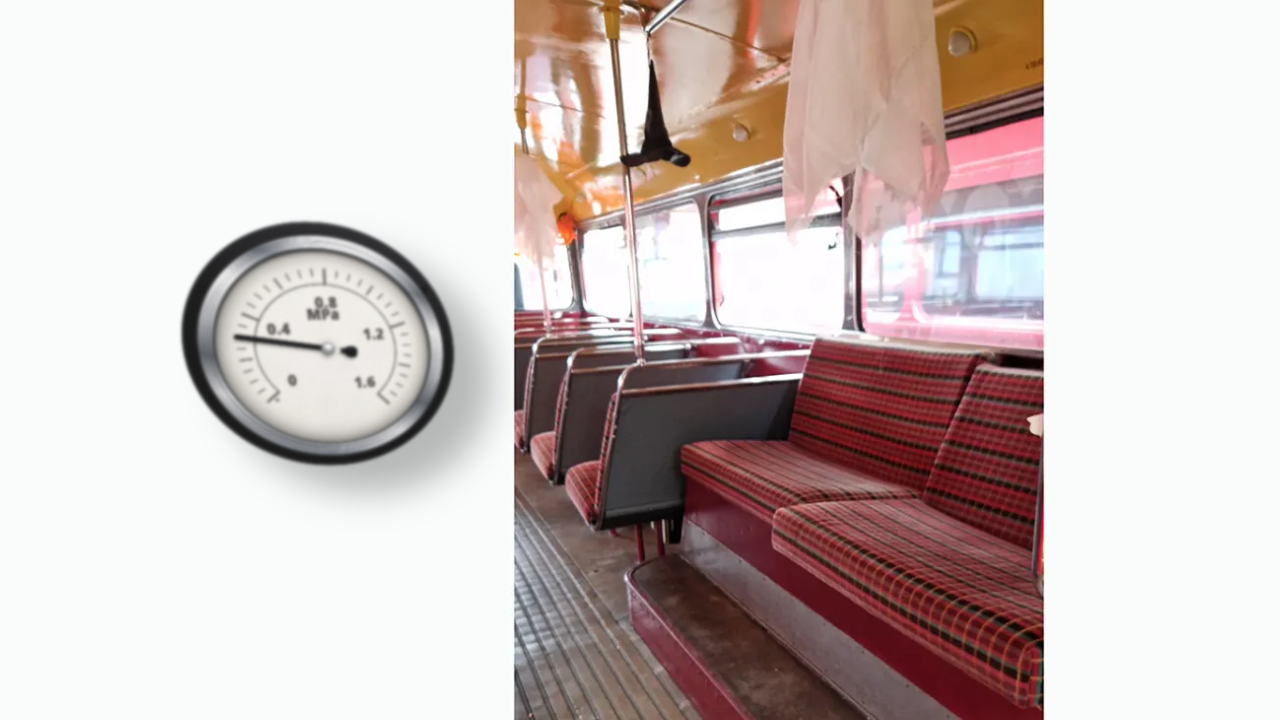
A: 0.3 MPa
